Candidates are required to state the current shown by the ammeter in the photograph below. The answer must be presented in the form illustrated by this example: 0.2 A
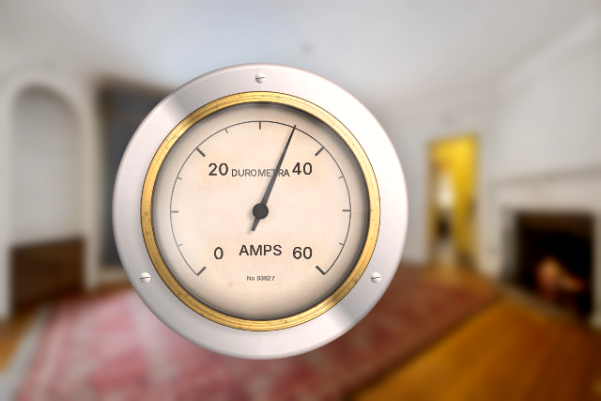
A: 35 A
